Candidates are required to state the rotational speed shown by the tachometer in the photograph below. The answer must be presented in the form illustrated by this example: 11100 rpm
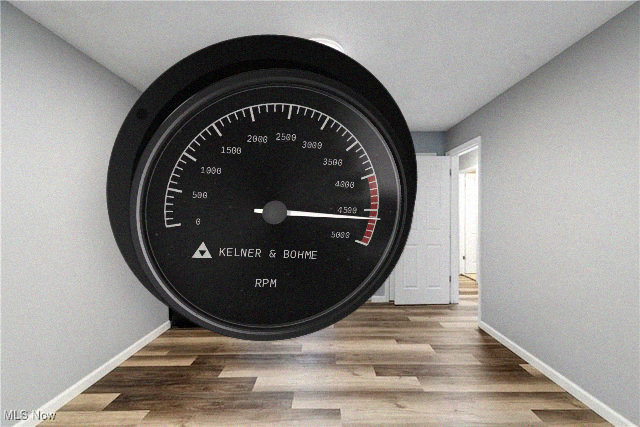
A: 4600 rpm
